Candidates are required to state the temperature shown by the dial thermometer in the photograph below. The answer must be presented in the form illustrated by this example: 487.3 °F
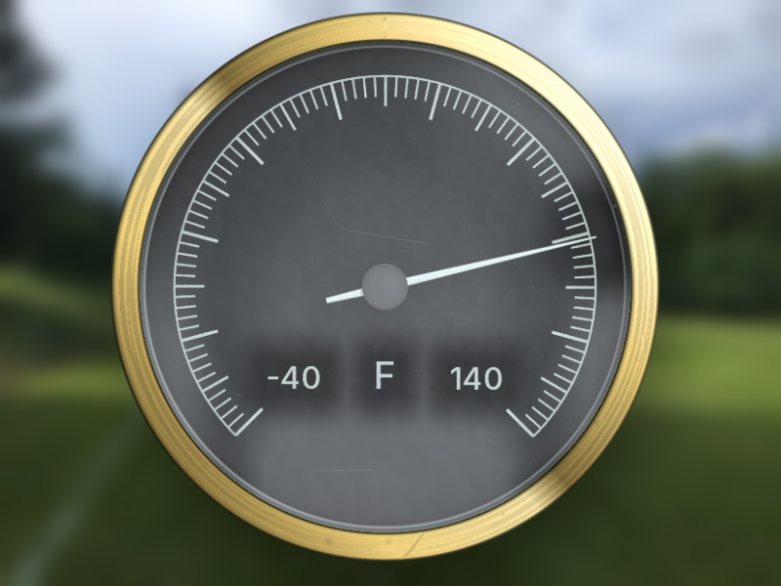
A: 101 °F
